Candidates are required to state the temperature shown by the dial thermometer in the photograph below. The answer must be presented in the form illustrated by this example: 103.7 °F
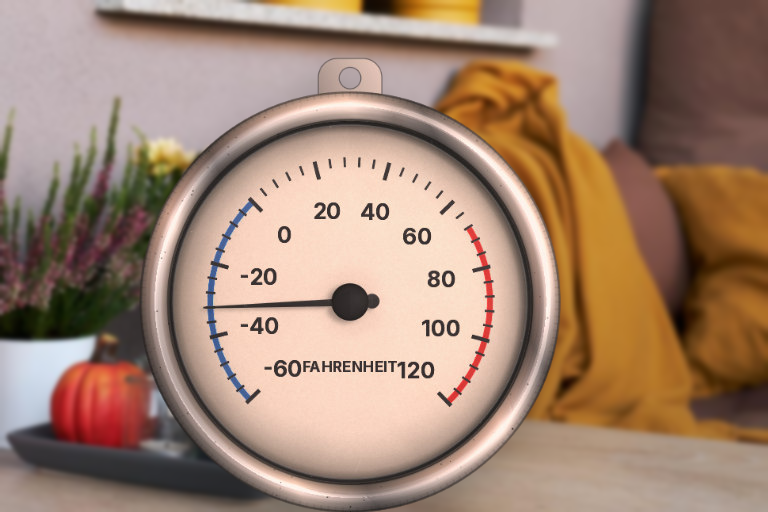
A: -32 °F
